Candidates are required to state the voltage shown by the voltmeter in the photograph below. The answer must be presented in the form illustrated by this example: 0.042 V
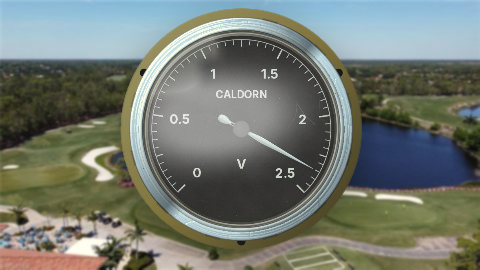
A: 2.35 V
